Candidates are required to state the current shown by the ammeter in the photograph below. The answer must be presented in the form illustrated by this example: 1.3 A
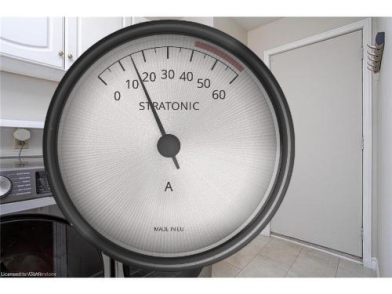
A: 15 A
